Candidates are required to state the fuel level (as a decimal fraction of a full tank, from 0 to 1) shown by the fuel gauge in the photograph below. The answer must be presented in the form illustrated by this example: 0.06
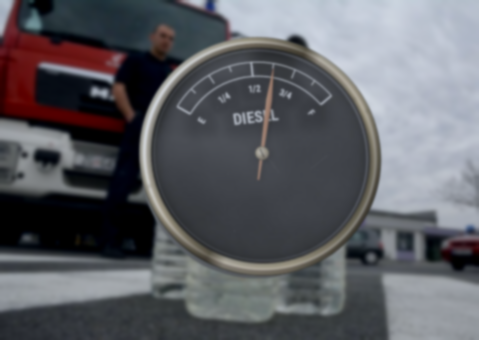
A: 0.625
